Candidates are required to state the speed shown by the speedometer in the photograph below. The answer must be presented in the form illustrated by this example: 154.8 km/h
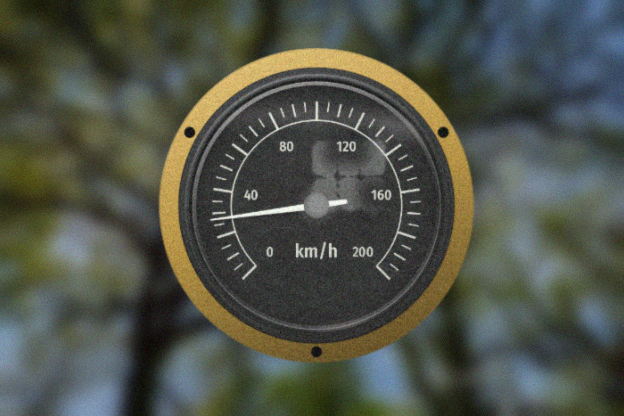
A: 27.5 km/h
